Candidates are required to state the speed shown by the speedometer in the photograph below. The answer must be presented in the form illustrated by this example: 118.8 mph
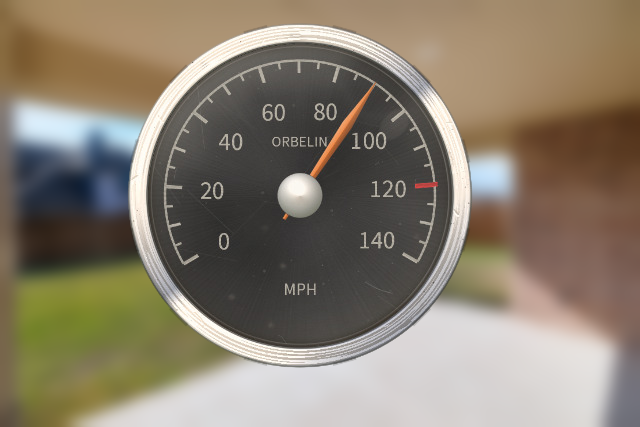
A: 90 mph
